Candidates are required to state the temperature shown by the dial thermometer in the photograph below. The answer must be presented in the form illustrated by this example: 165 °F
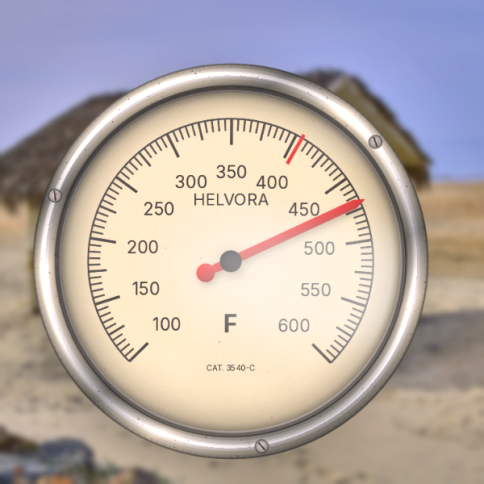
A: 470 °F
